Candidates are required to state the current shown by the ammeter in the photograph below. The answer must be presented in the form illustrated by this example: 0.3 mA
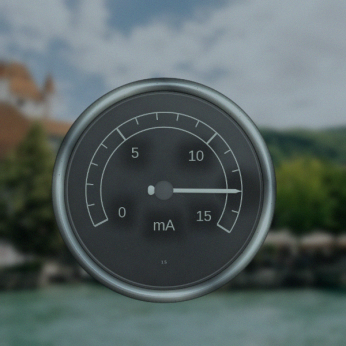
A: 13 mA
